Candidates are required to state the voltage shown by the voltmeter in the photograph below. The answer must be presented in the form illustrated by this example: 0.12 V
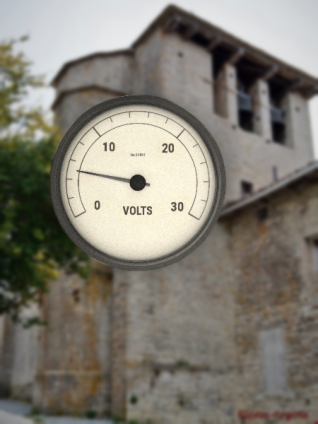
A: 5 V
